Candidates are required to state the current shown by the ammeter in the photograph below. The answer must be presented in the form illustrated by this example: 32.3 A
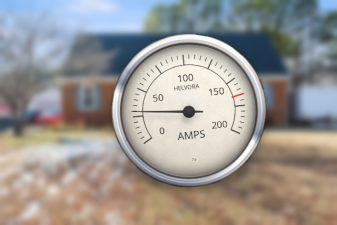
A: 30 A
